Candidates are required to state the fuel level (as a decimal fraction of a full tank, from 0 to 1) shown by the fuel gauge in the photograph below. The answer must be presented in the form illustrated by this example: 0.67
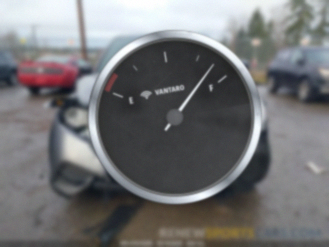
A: 0.875
